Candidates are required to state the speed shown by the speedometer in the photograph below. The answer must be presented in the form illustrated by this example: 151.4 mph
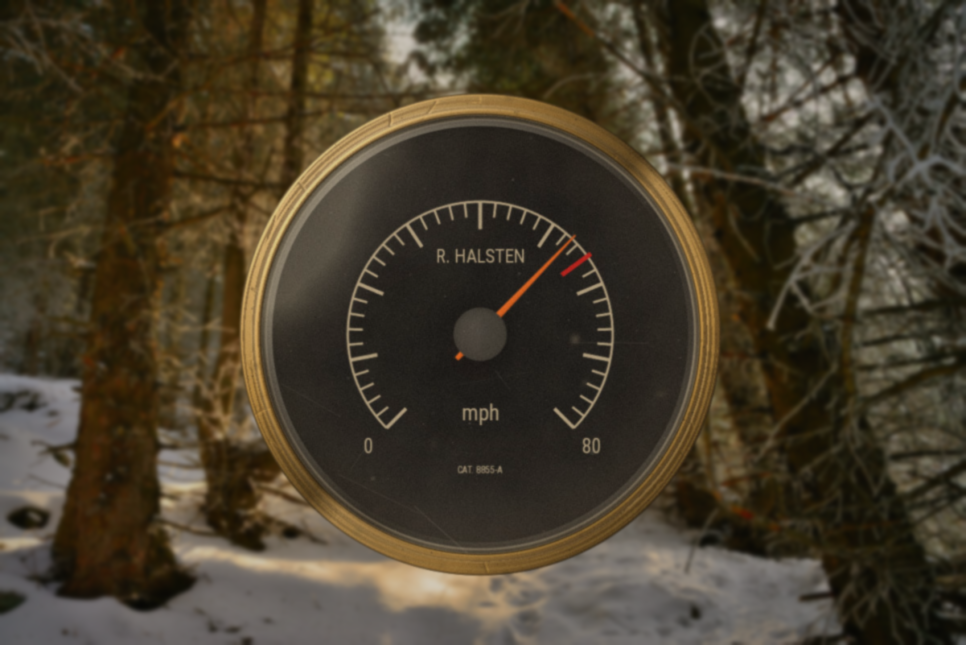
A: 53 mph
